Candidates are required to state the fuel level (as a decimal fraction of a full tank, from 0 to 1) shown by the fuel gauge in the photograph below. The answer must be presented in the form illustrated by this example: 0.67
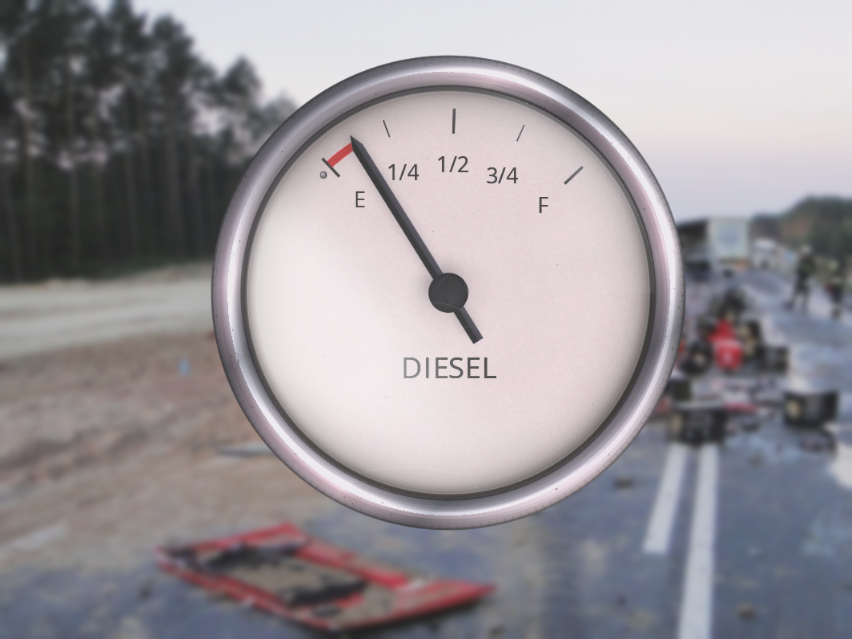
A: 0.125
